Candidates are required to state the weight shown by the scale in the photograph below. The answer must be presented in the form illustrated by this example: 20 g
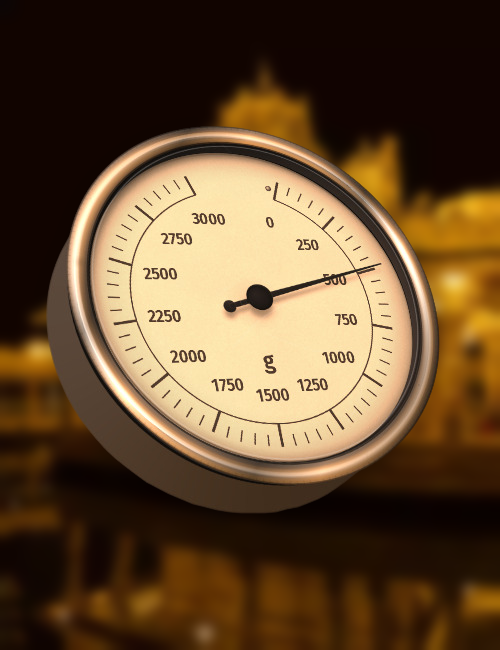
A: 500 g
